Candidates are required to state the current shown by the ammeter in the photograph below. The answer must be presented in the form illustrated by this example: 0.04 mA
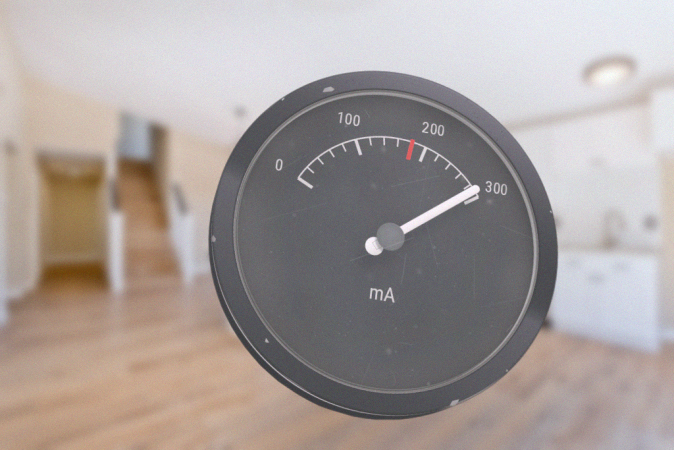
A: 290 mA
